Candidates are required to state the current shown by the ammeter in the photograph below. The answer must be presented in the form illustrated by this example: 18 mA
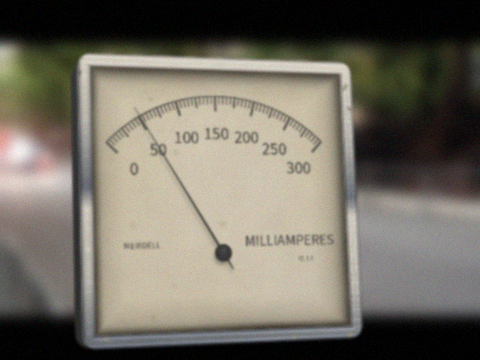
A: 50 mA
